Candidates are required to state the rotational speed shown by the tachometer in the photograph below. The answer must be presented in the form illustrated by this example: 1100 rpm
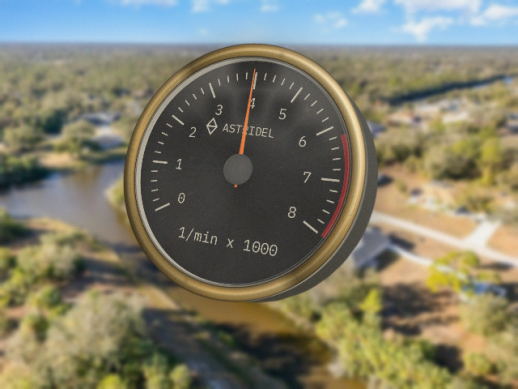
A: 4000 rpm
